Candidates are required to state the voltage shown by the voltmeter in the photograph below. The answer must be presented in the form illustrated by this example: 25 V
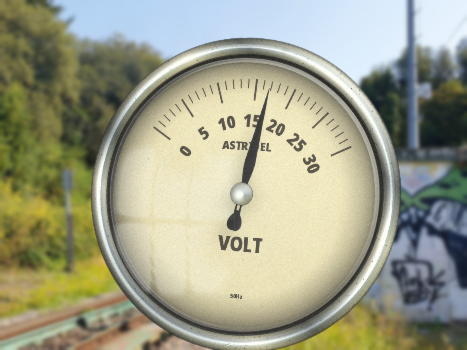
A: 17 V
